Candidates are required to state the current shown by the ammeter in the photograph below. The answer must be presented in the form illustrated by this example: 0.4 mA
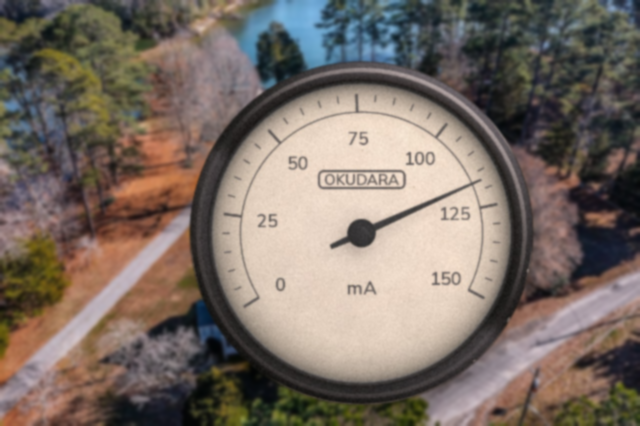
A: 117.5 mA
